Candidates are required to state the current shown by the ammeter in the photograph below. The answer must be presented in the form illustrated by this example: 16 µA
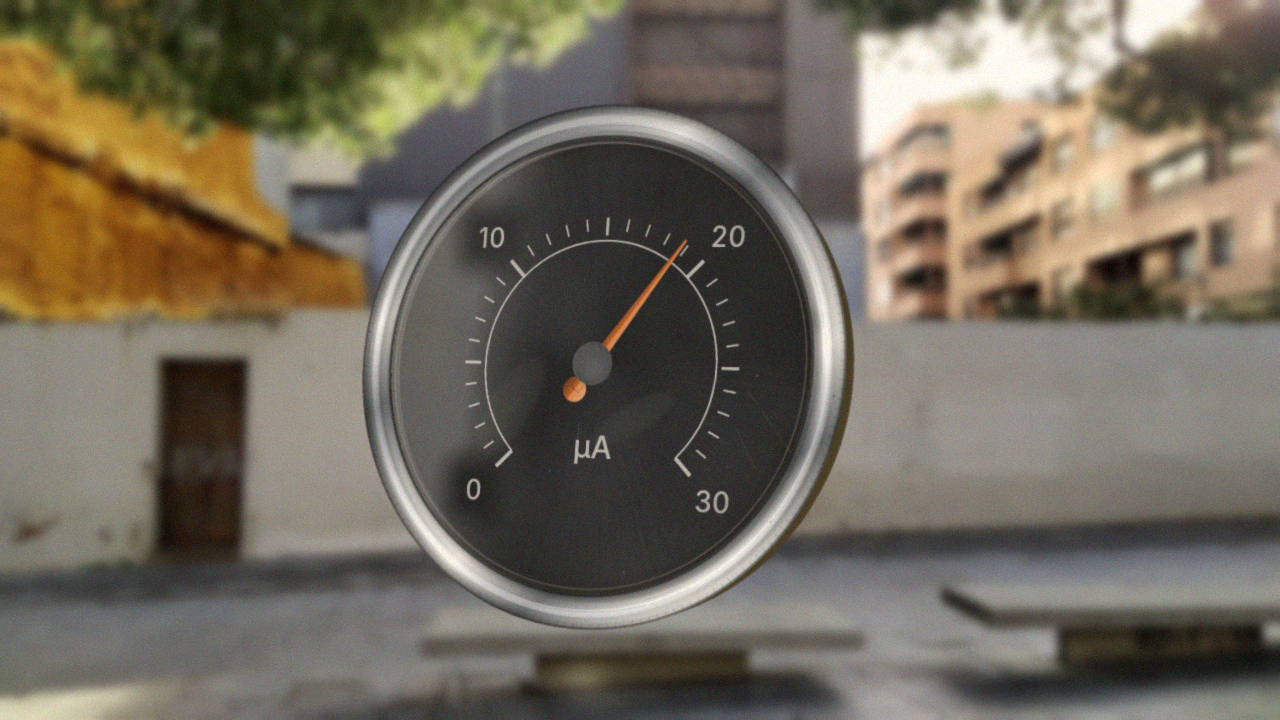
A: 19 µA
